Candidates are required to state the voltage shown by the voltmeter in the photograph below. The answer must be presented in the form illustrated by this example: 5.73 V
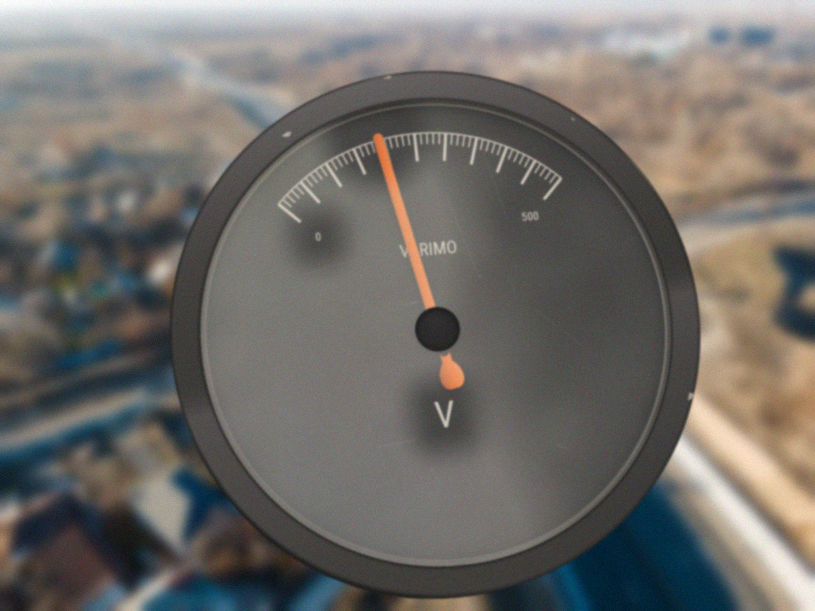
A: 190 V
